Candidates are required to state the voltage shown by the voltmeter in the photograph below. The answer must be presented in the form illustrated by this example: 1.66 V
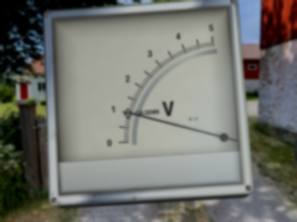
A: 1 V
